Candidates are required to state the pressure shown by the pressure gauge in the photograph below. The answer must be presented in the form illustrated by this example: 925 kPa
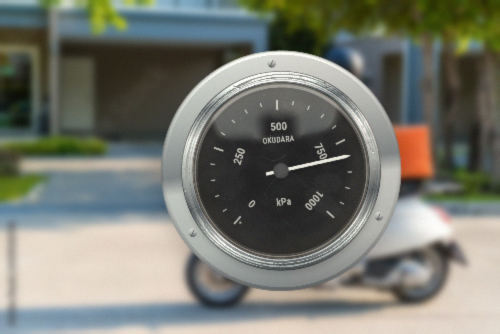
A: 800 kPa
